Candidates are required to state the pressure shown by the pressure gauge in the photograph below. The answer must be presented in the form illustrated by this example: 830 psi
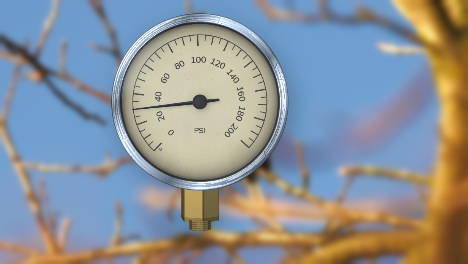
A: 30 psi
